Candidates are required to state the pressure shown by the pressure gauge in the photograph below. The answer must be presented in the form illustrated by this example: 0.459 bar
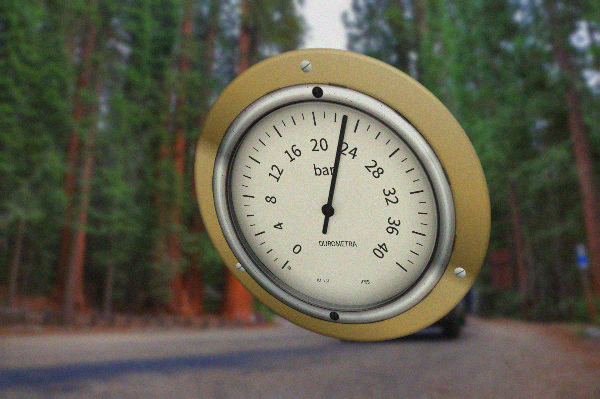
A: 23 bar
